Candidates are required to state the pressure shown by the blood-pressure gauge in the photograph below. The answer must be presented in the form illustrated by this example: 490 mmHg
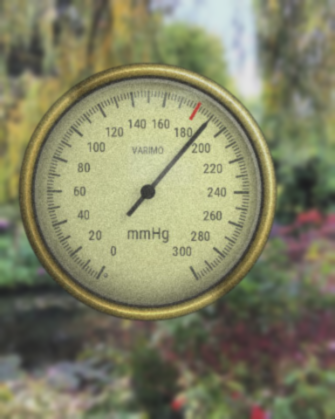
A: 190 mmHg
